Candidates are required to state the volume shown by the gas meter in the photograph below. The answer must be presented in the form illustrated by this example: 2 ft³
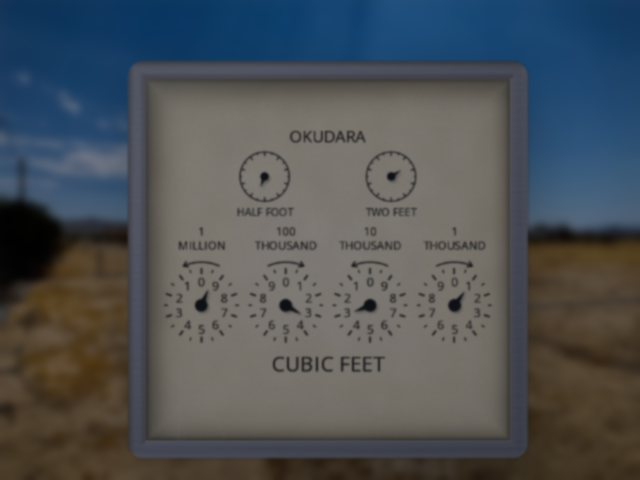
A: 933100 ft³
